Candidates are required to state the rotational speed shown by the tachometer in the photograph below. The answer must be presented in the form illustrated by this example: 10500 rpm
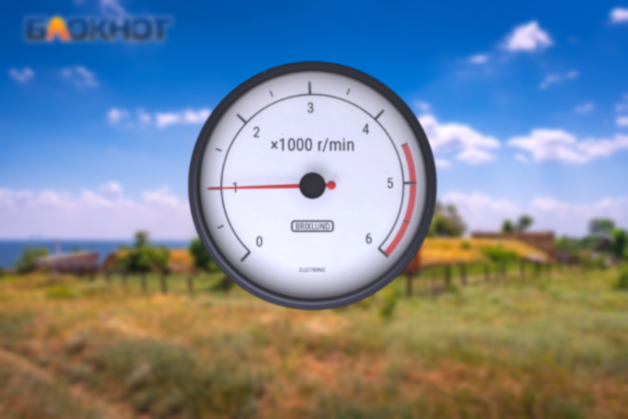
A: 1000 rpm
